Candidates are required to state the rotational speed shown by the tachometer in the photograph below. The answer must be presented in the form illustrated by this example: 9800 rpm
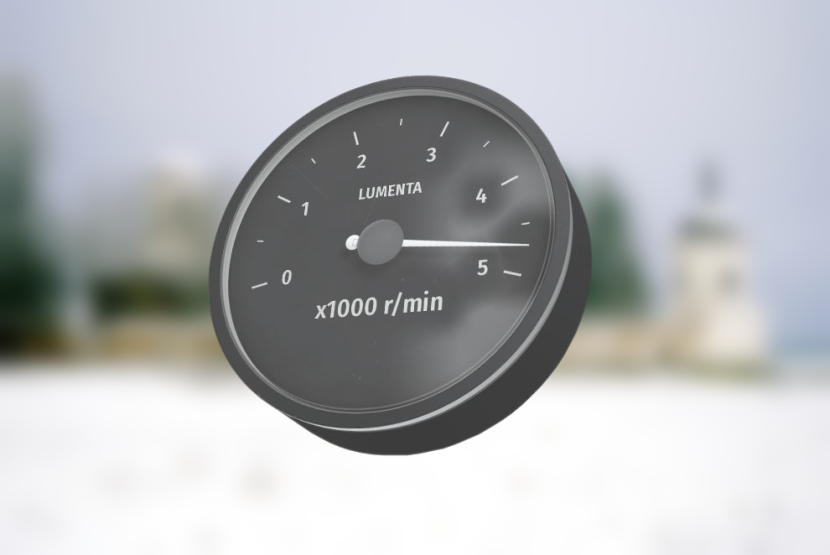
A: 4750 rpm
